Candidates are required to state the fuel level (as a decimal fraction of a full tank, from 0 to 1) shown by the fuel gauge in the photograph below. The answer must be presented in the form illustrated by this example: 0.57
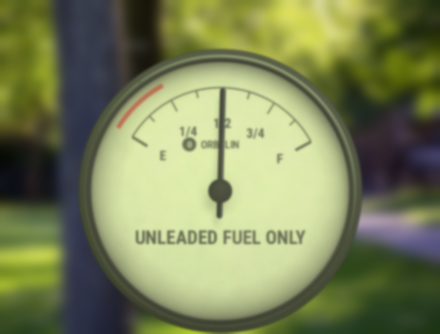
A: 0.5
